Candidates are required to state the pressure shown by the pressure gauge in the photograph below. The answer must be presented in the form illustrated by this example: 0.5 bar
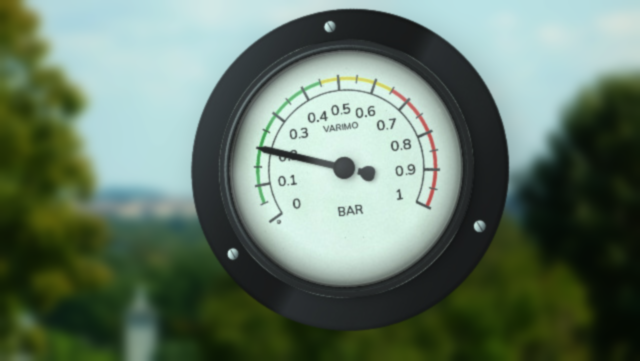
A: 0.2 bar
